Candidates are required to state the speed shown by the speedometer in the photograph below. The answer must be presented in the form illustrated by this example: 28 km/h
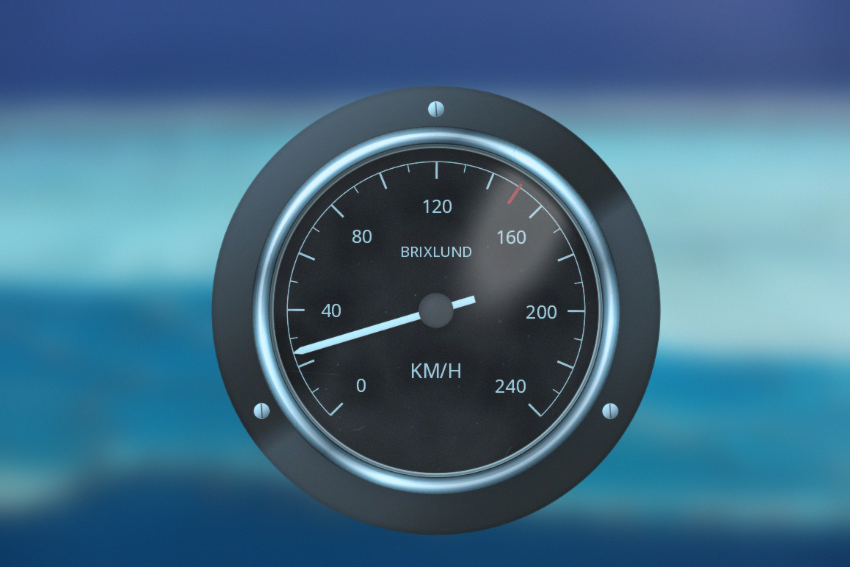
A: 25 km/h
